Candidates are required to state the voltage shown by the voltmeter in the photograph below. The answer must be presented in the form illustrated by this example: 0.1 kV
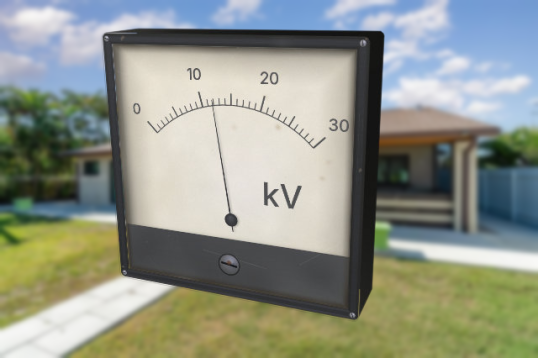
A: 12 kV
